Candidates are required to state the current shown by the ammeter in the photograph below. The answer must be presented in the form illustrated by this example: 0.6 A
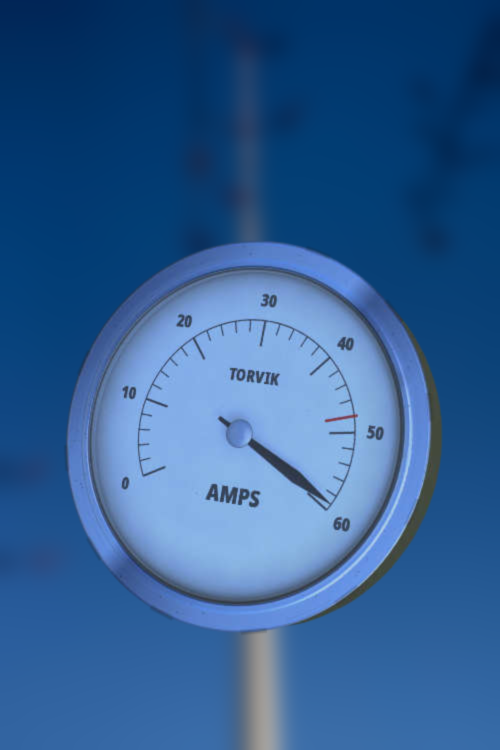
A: 59 A
